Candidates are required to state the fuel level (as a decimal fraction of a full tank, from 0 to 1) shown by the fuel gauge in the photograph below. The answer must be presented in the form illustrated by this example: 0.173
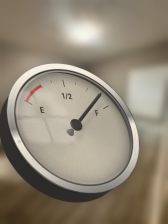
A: 0.875
